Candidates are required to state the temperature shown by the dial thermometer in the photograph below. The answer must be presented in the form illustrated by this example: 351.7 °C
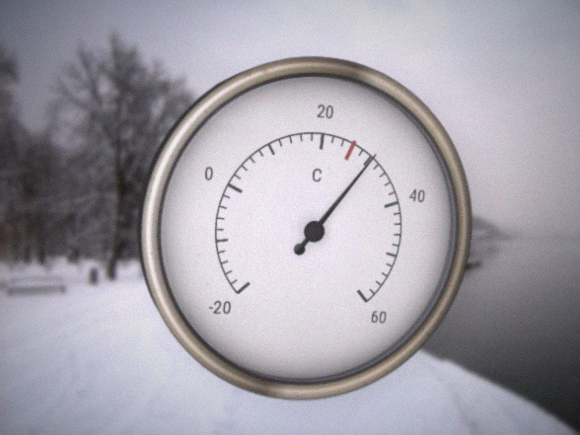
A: 30 °C
